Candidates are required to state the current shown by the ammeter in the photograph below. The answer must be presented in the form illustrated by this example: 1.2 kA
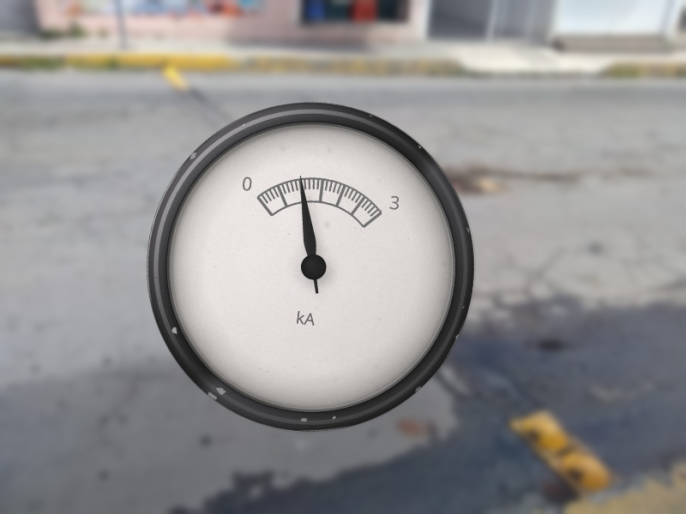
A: 1 kA
